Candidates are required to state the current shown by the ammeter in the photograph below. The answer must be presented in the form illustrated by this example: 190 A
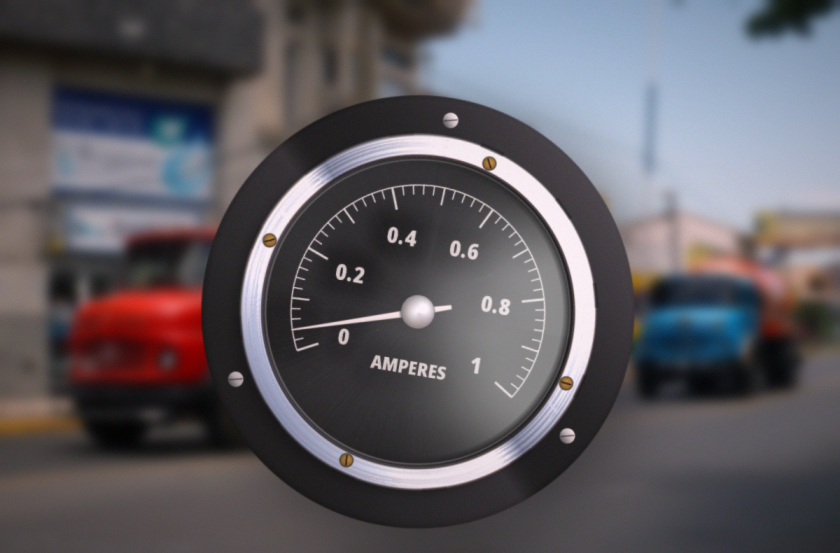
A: 0.04 A
